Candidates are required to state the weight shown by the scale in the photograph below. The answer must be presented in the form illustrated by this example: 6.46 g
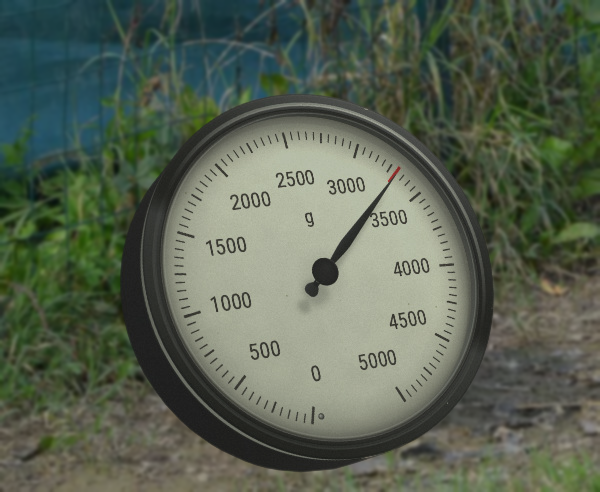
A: 3300 g
